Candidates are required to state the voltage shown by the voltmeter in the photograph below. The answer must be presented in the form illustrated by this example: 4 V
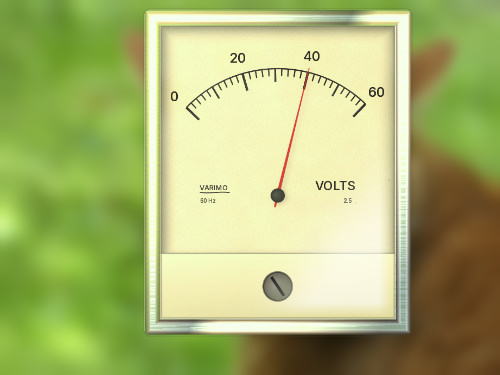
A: 40 V
